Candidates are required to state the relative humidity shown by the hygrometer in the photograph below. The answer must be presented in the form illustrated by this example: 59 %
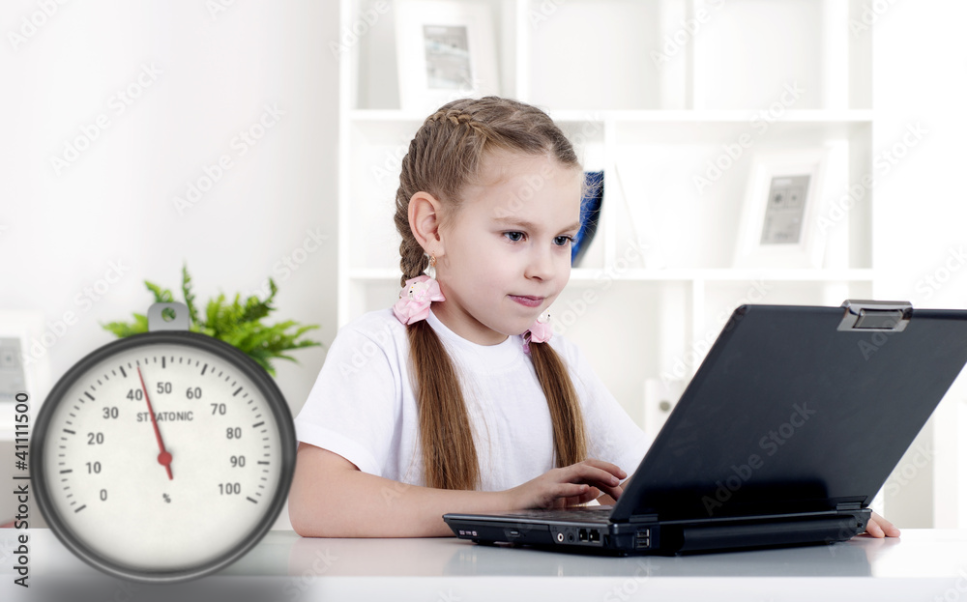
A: 44 %
